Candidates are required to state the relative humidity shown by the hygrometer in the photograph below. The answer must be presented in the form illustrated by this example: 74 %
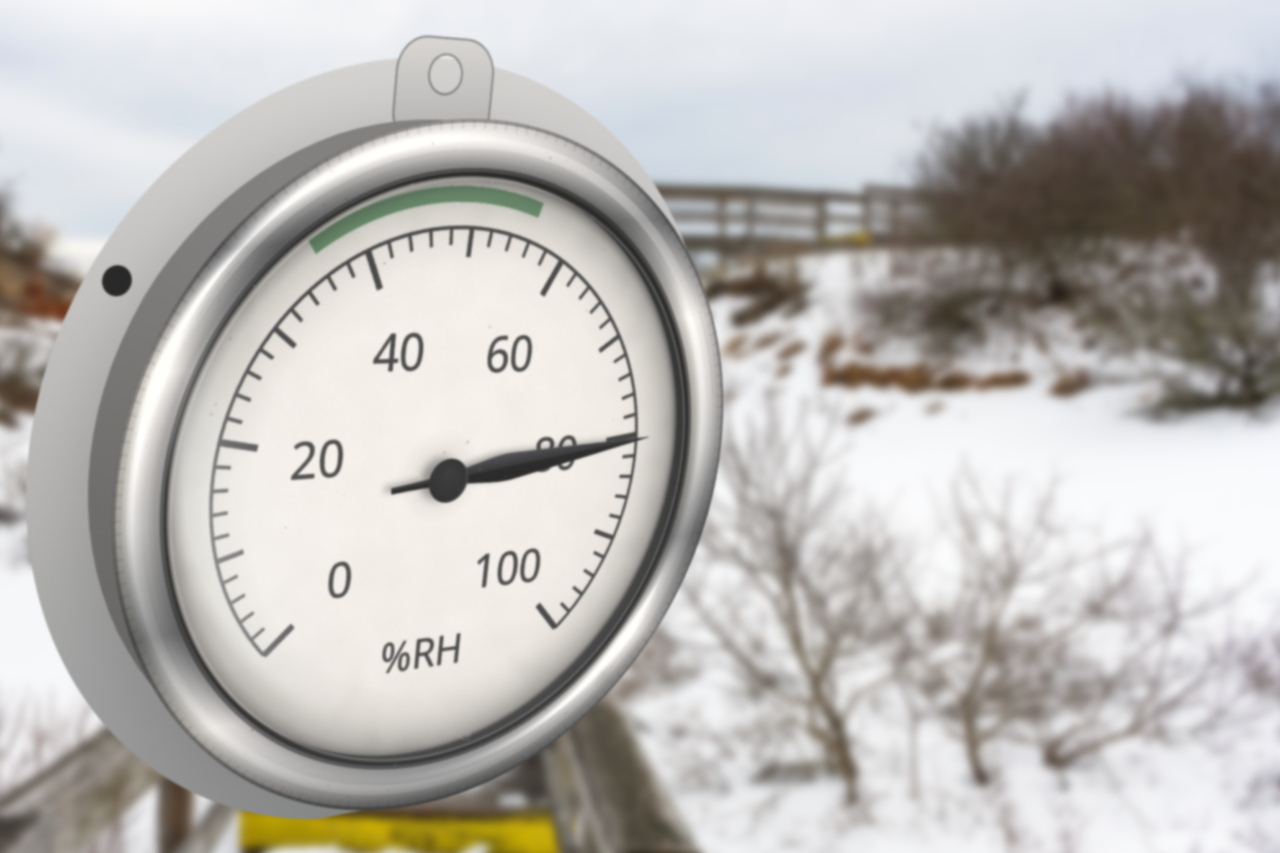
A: 80 %
